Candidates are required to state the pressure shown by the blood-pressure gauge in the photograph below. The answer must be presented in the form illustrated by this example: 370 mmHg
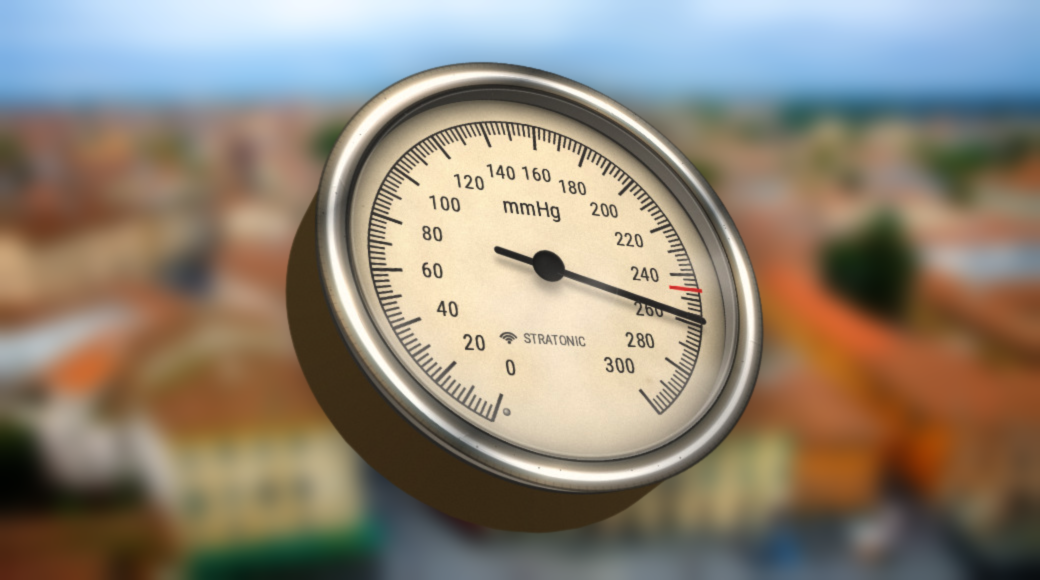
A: 260 mmHg
